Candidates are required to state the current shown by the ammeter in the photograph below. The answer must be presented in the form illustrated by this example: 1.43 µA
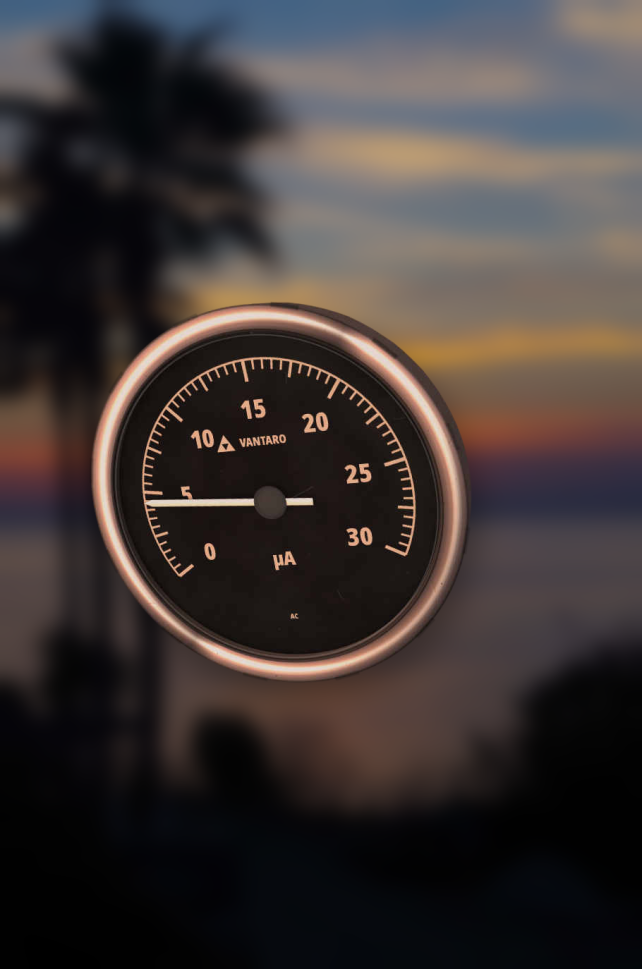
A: 4.5 µA
